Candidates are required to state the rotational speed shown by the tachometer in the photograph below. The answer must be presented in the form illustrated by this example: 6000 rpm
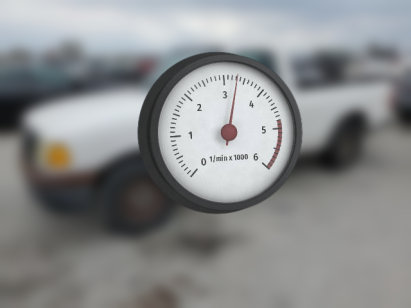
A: 3300 rpm
